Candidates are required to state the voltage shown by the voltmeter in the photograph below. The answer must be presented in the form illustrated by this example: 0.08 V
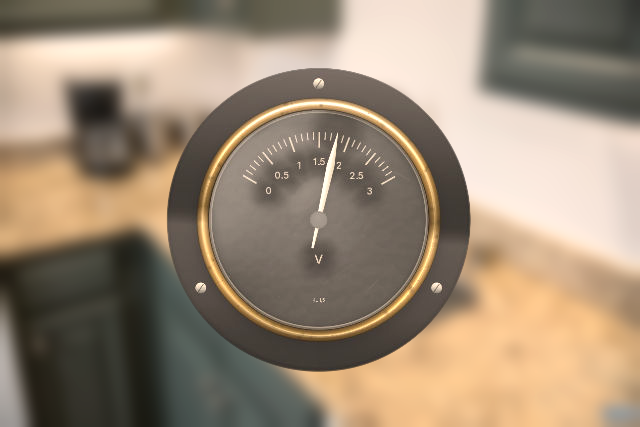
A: 1.8 V
